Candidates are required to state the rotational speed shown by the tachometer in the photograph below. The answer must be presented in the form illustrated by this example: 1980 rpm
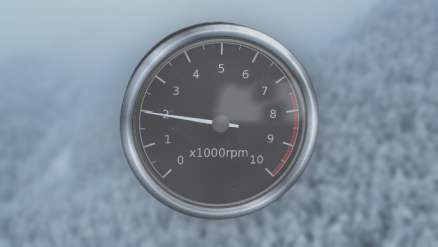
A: 2000 rpm
